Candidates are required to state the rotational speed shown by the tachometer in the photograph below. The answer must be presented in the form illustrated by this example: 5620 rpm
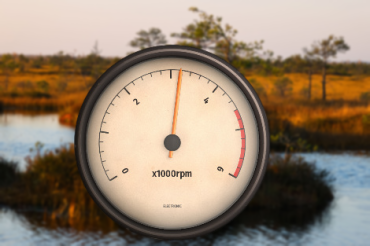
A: 3200 rpm
